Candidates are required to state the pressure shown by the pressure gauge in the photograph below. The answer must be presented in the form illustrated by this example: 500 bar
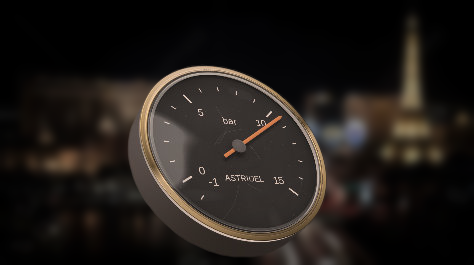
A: 10.5 bar
